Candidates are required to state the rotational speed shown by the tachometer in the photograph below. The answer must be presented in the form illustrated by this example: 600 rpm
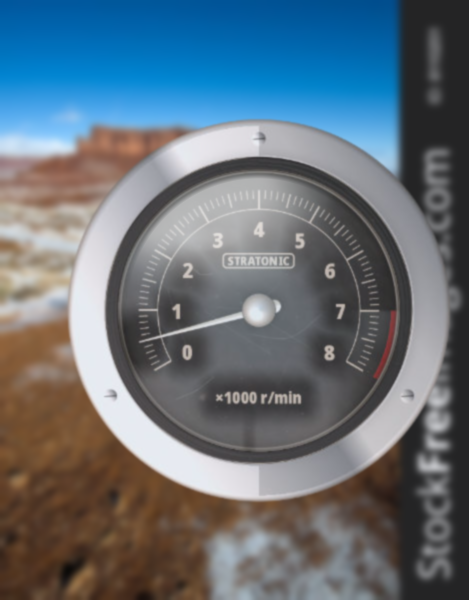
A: 500 rpm
